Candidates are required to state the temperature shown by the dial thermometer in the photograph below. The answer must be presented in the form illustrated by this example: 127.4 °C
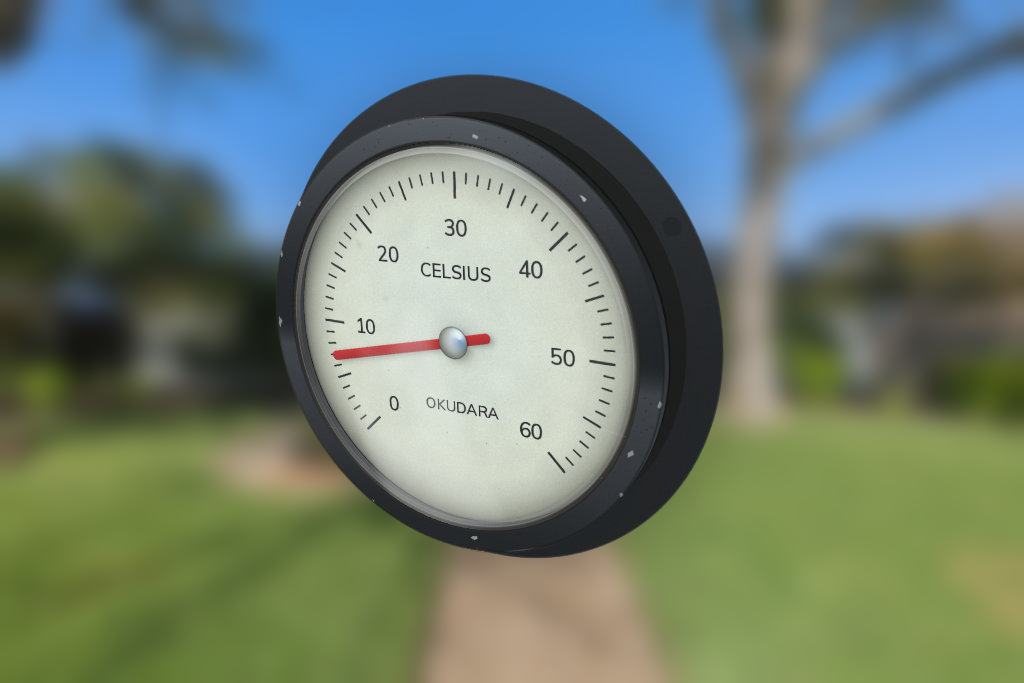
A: 7 °C
